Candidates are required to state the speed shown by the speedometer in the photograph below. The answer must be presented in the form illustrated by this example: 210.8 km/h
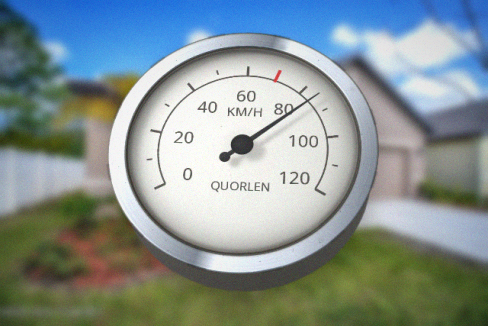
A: 85 km/h
